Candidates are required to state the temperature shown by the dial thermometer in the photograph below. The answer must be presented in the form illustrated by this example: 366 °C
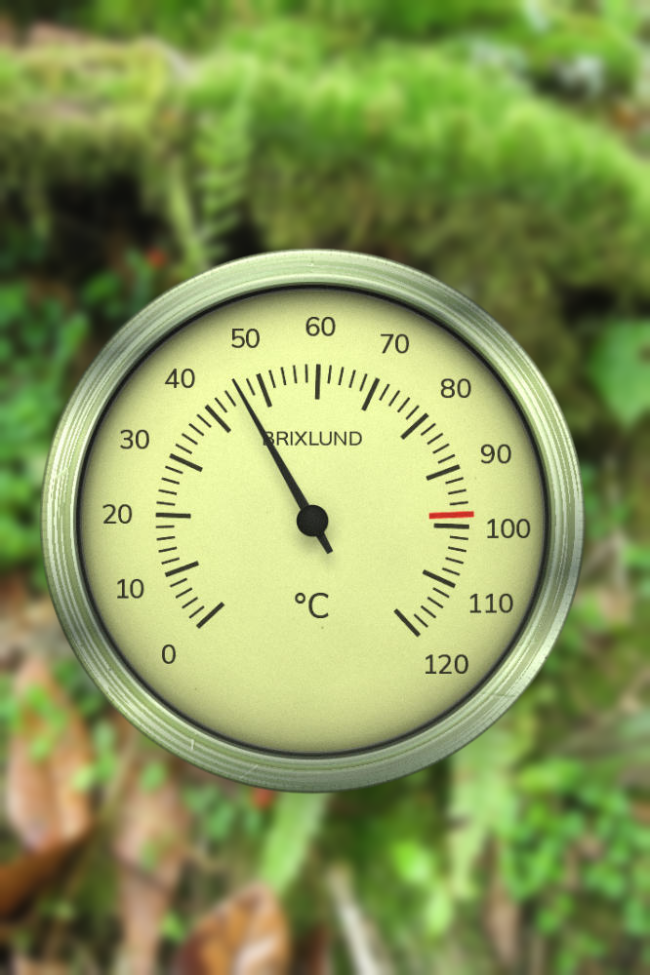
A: 46 °C
